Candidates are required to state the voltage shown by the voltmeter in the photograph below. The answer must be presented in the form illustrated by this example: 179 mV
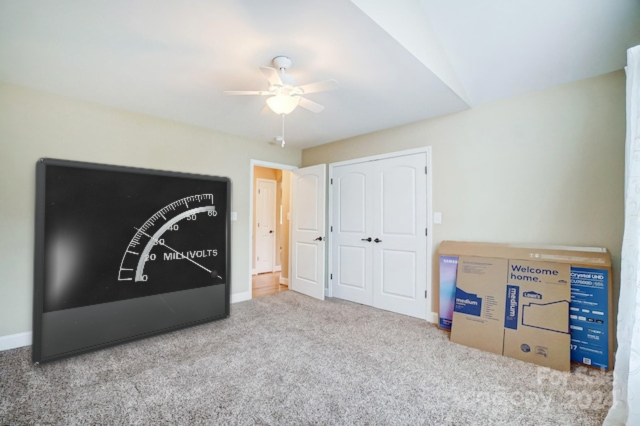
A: 30 mV
